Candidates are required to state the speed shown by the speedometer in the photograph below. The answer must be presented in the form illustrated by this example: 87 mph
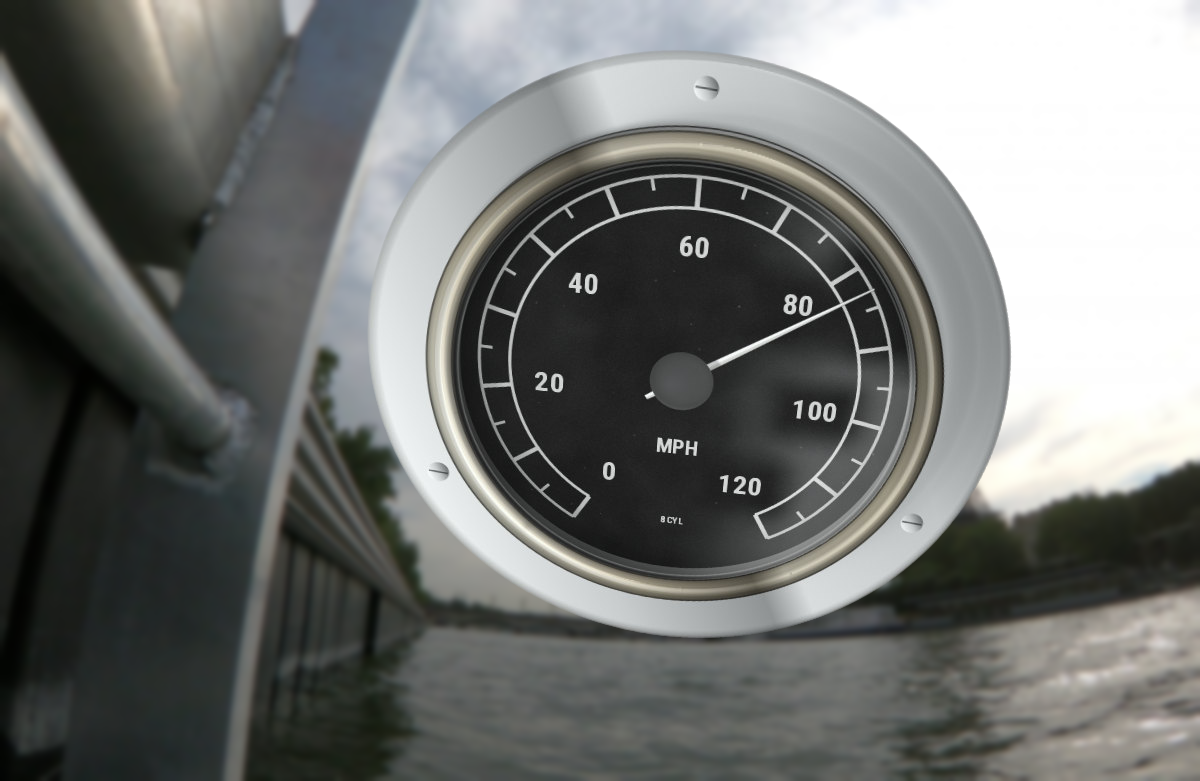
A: 82.5 mph
